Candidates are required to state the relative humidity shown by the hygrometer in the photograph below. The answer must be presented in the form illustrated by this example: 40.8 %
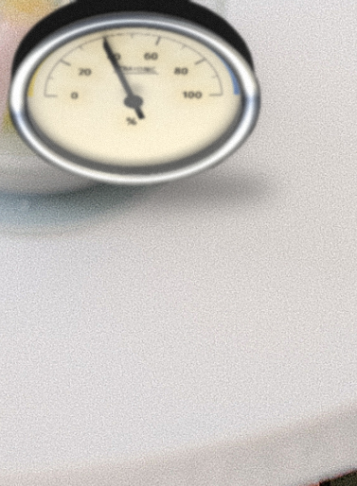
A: 40 %
